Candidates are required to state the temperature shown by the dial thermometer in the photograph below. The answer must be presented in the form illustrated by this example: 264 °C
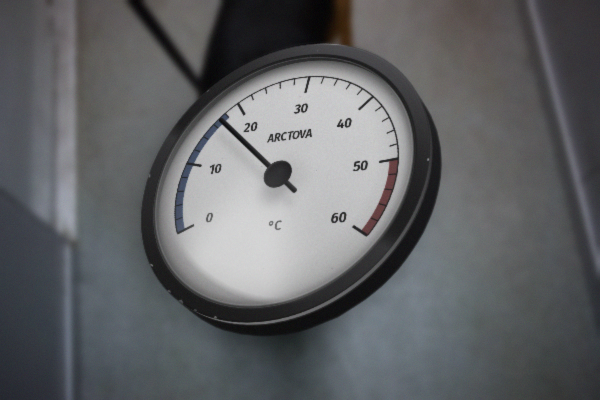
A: 17 °C
